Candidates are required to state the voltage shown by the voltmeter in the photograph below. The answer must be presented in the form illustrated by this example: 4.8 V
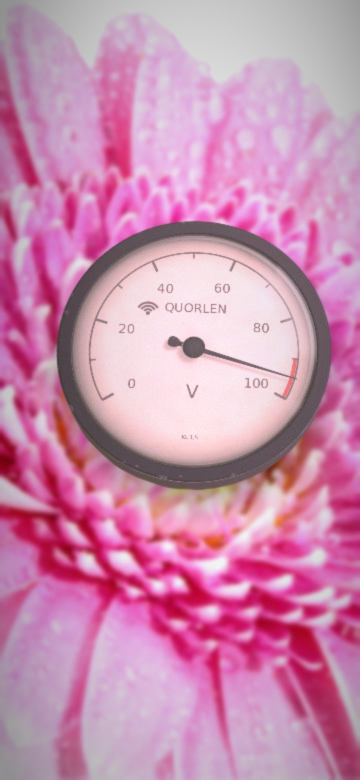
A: 95 V
